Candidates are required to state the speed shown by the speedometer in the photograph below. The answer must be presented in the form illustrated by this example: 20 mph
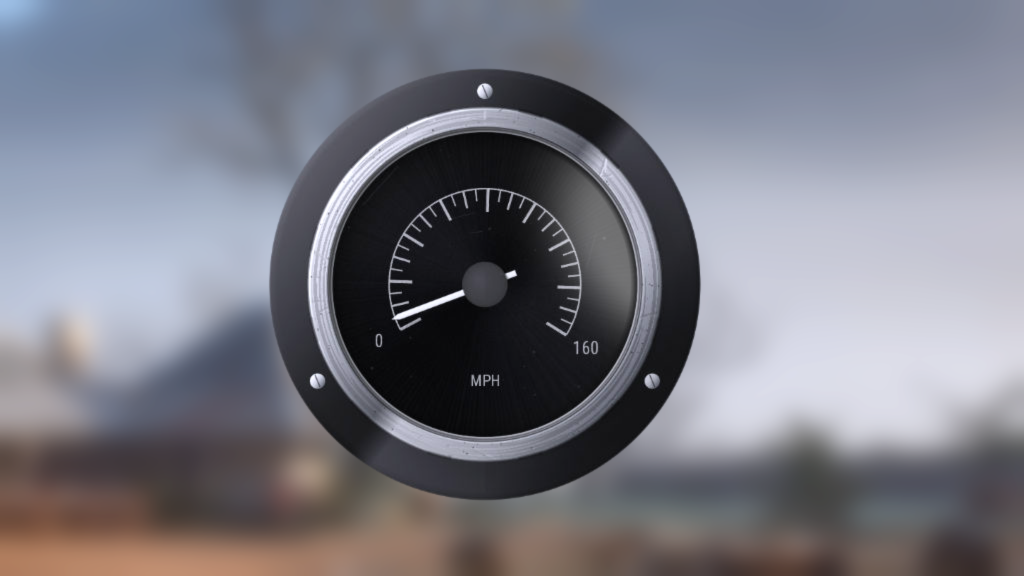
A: 5 mph
